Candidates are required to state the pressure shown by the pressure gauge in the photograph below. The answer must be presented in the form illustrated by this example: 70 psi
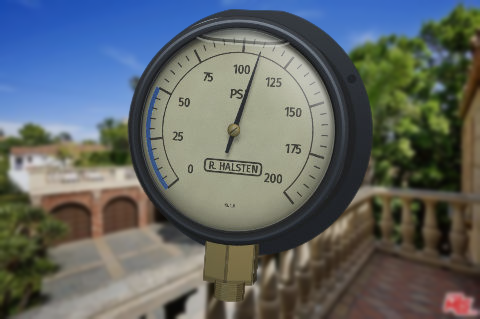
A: 110 psi
